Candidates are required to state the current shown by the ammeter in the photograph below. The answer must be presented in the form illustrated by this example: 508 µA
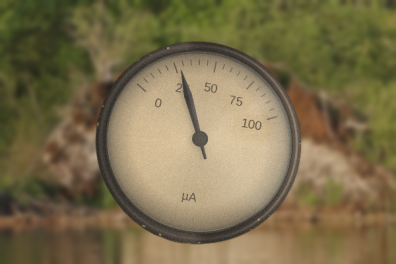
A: 27.5 µA
